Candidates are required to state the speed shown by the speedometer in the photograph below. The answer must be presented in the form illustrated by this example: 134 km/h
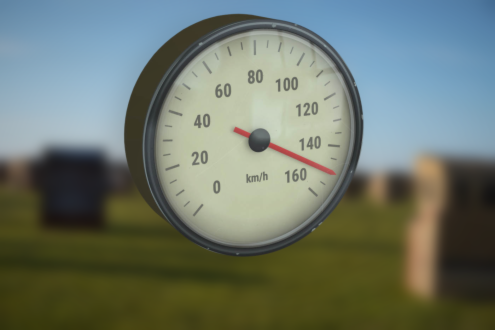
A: 150 km/h
